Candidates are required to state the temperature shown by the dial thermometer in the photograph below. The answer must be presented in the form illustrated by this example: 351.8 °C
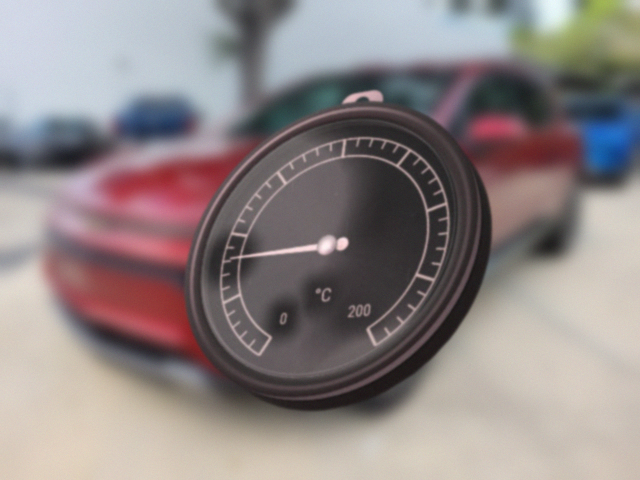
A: 40 °C
